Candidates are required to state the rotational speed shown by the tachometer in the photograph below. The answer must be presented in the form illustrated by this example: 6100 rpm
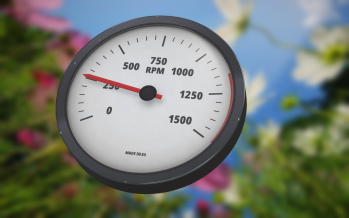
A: 250 rpm
